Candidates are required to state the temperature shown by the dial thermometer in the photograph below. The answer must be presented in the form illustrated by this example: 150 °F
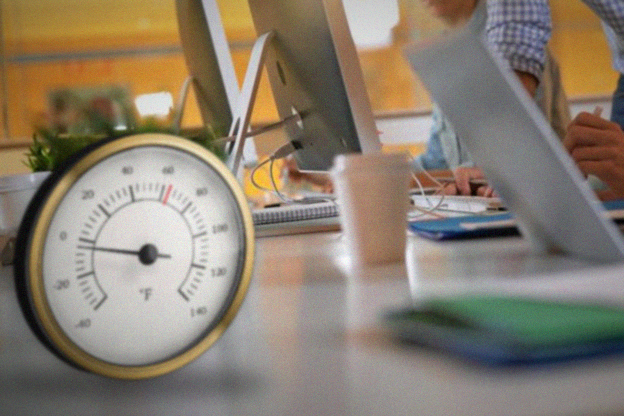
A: -4 °F
